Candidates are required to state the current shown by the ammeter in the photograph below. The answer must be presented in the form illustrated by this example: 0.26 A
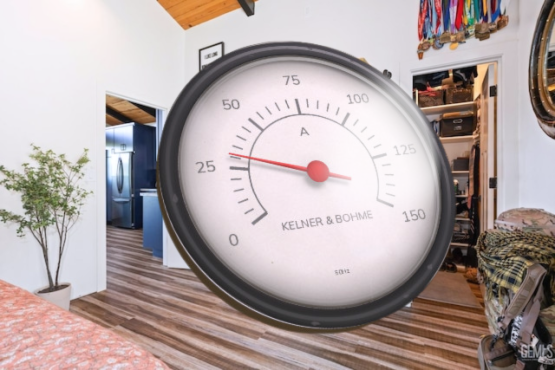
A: 30 A
